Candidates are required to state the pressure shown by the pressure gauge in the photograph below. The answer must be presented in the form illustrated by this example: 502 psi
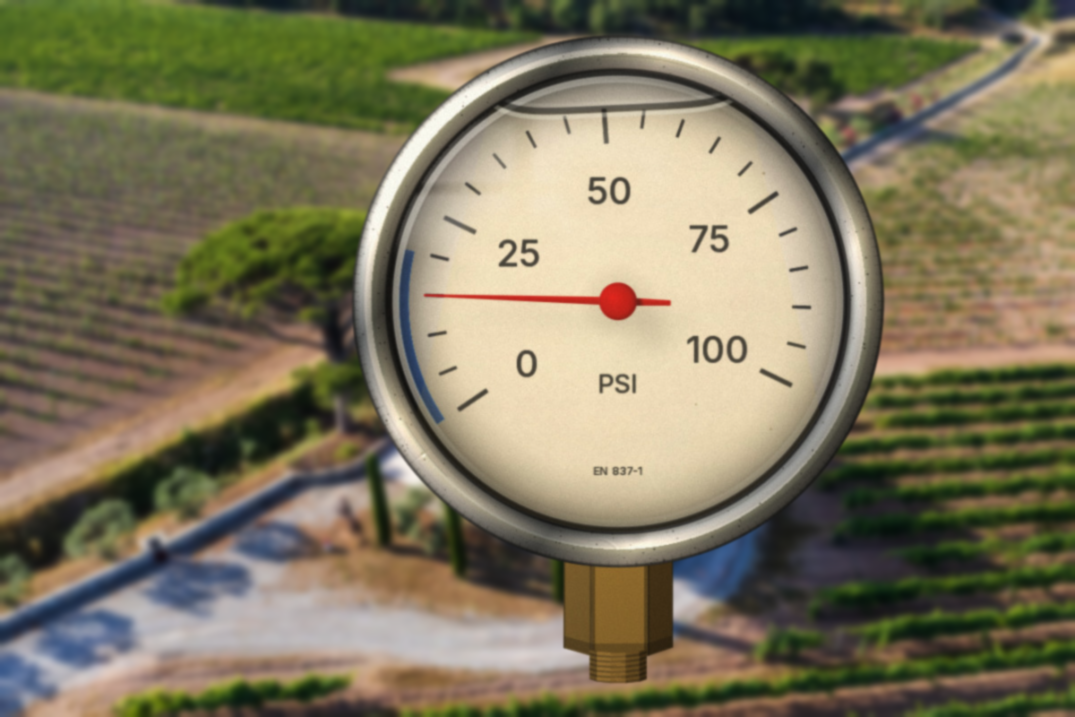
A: 15 psi
